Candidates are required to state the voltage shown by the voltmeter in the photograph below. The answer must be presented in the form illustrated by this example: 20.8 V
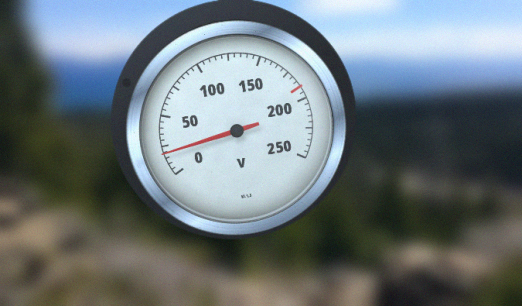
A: 20 V
